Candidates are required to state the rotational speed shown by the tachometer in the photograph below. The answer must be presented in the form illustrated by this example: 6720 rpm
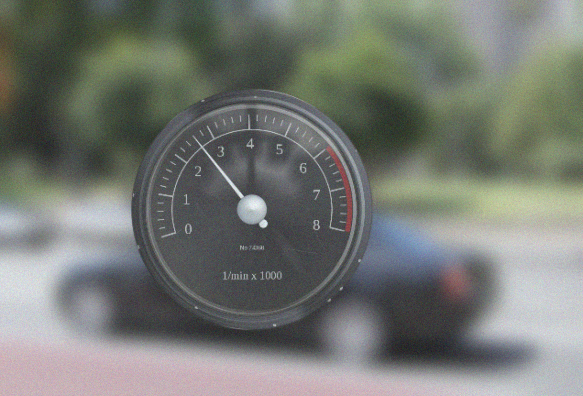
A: 2600 rpm
